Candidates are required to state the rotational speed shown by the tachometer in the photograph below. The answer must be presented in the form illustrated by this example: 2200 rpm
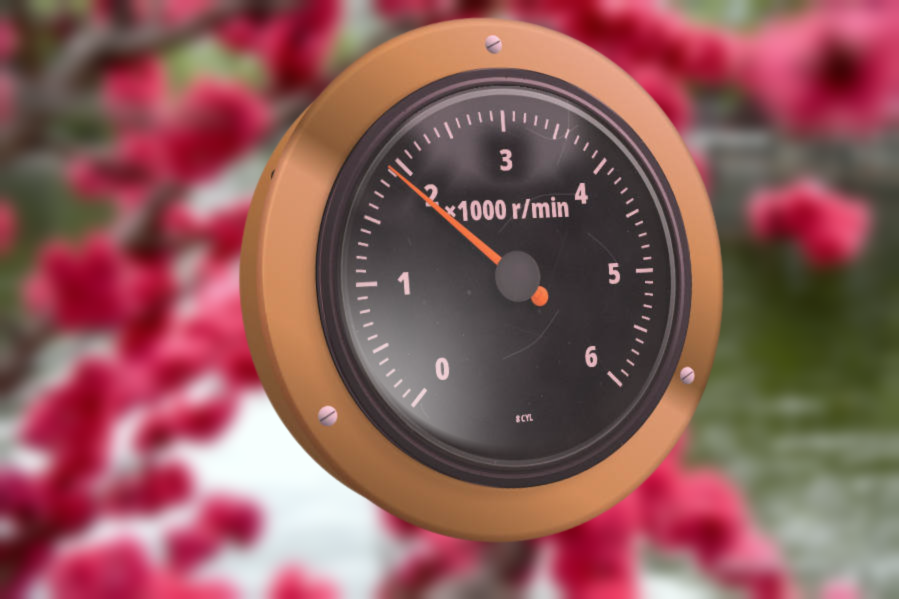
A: 1900 rpm
